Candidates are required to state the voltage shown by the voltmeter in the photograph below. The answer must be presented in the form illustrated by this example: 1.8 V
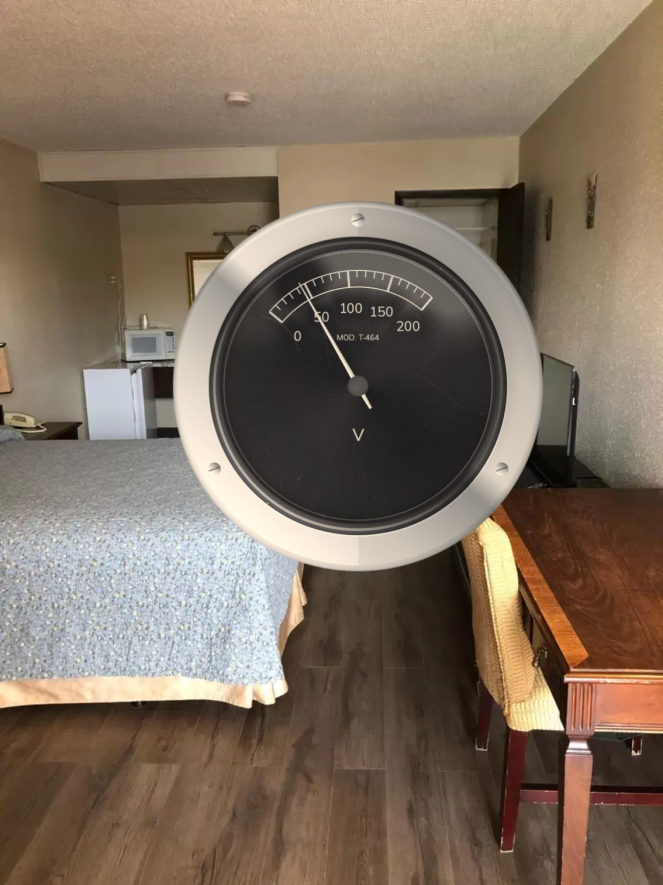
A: 45 V
